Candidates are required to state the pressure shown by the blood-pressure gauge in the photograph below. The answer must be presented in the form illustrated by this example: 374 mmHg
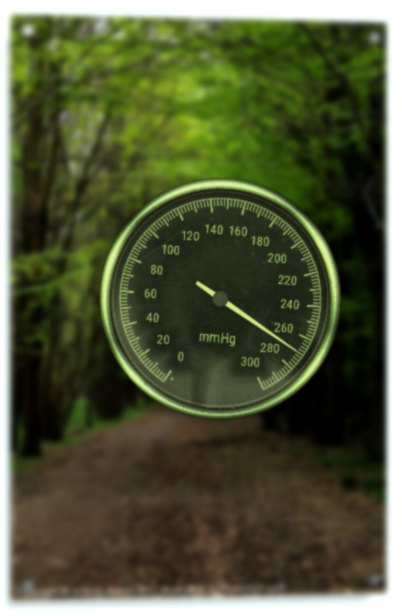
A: 270 mmHg
